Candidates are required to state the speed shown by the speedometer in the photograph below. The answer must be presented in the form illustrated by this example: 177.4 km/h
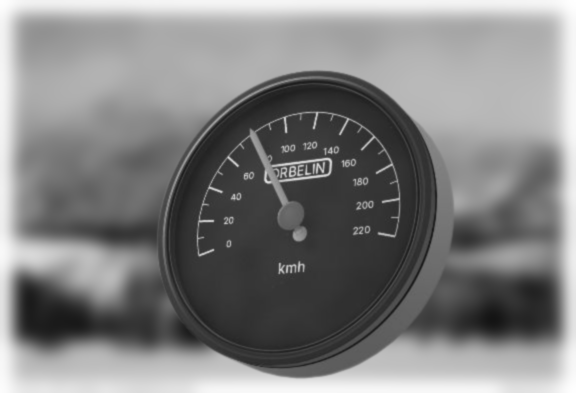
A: 80 km/h
